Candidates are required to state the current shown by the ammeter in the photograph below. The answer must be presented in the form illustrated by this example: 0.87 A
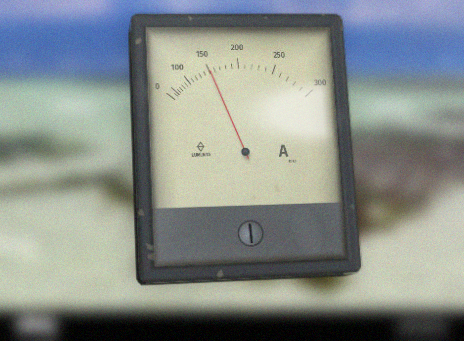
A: 150 A
